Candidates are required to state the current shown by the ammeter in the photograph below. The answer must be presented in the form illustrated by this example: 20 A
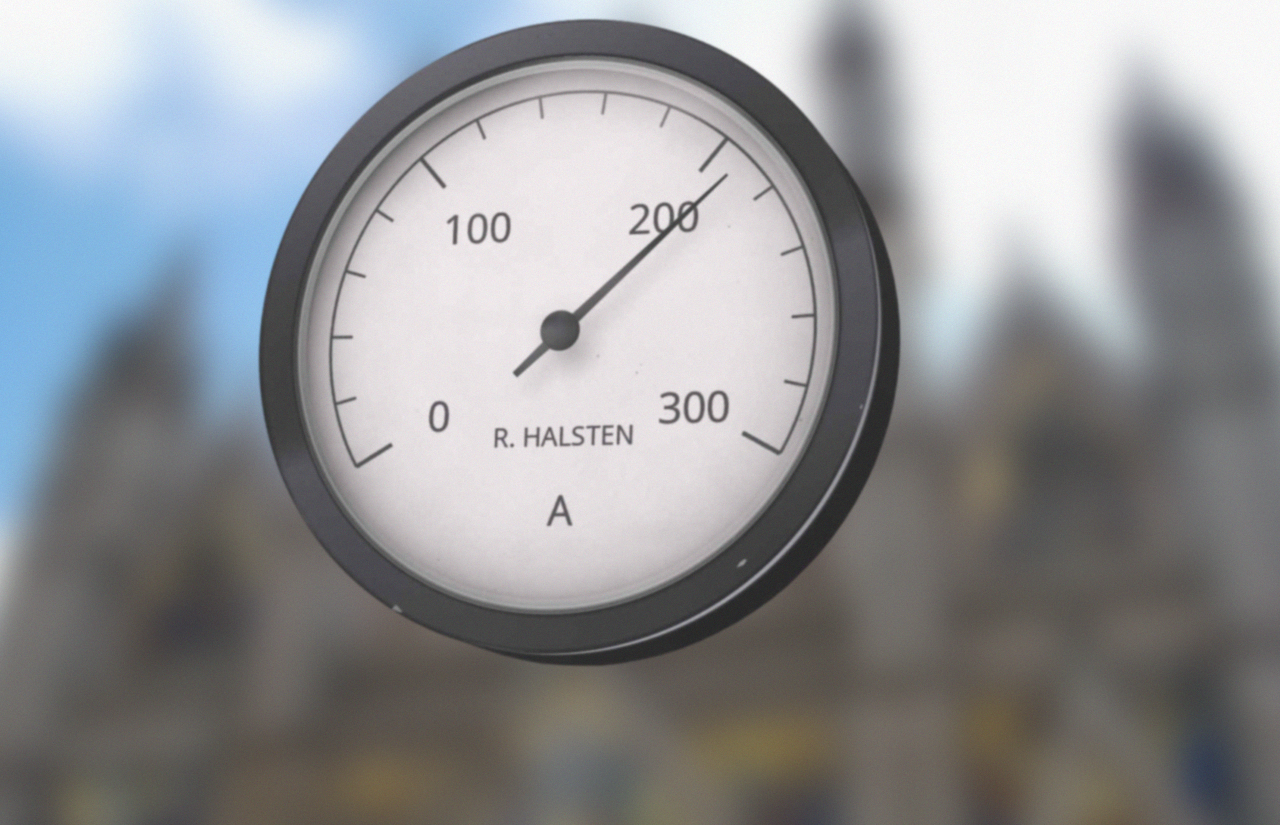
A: 210 A
